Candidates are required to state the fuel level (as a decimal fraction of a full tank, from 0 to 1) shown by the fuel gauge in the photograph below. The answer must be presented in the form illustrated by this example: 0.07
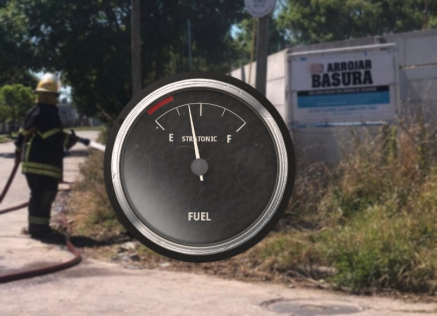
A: 0.375
